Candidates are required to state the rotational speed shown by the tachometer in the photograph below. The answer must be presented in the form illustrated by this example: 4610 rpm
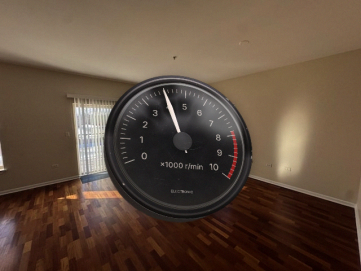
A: 4000 rpm
